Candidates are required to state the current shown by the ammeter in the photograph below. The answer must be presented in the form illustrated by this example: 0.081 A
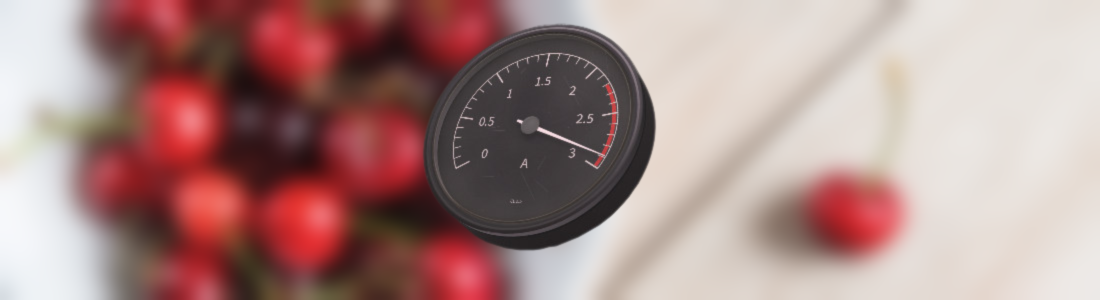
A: 2.9 A
